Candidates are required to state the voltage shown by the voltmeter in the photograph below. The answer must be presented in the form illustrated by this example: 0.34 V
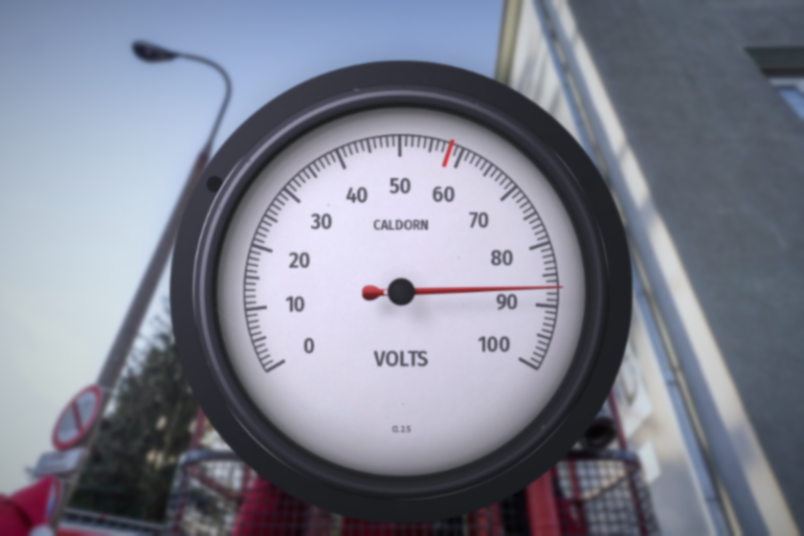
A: 87 V
